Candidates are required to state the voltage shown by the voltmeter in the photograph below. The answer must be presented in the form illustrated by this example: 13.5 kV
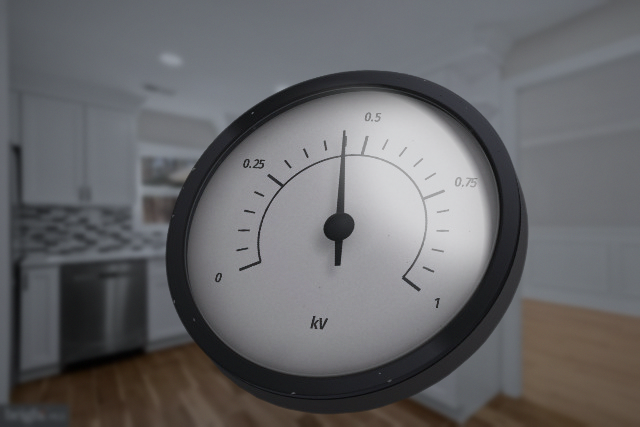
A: 0.45 kV
